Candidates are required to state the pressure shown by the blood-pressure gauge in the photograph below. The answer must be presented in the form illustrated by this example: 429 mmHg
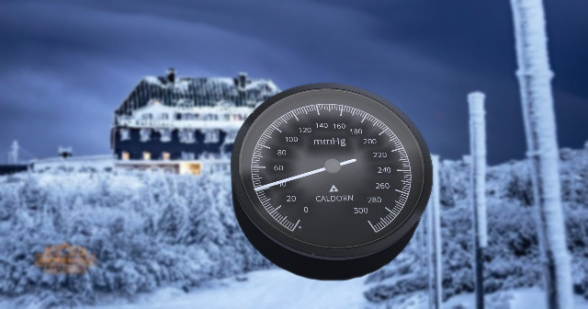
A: 40 mmHg
